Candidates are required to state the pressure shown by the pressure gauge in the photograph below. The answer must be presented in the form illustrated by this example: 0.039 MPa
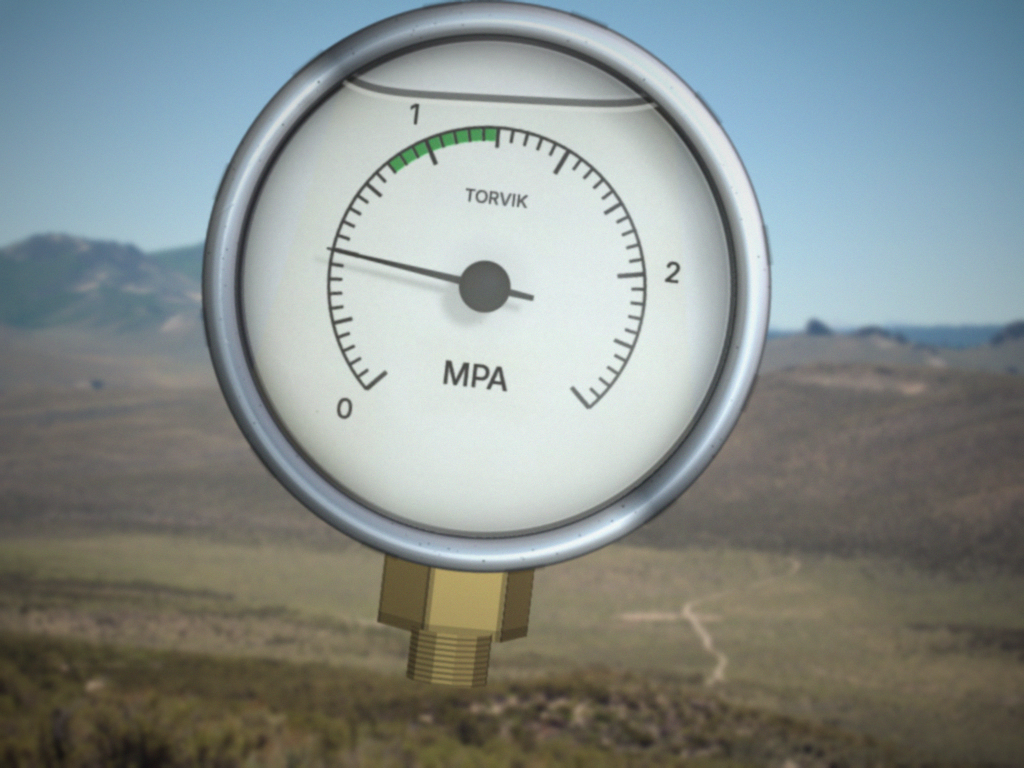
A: 0.5 MPa
